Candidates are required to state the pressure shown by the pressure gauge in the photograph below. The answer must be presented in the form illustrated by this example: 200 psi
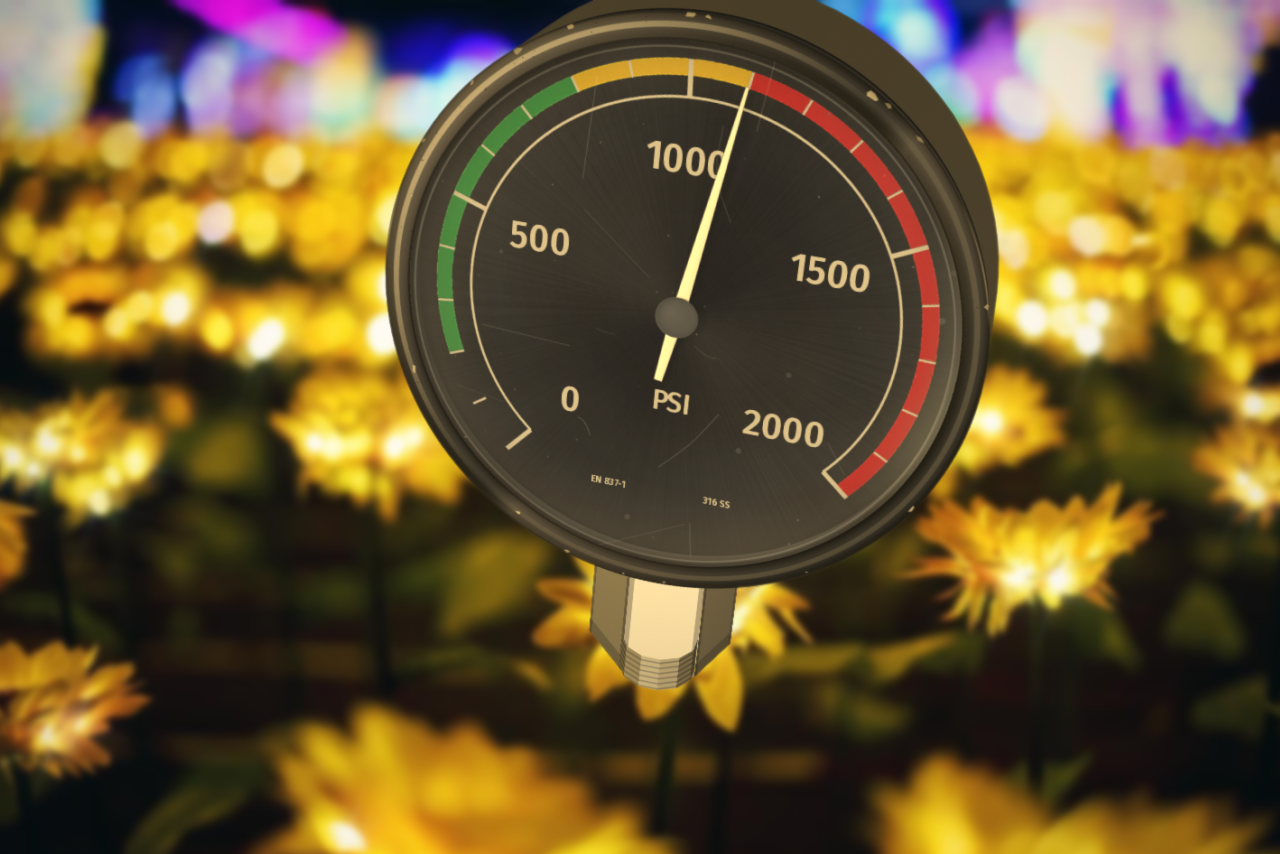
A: 1100 psi
